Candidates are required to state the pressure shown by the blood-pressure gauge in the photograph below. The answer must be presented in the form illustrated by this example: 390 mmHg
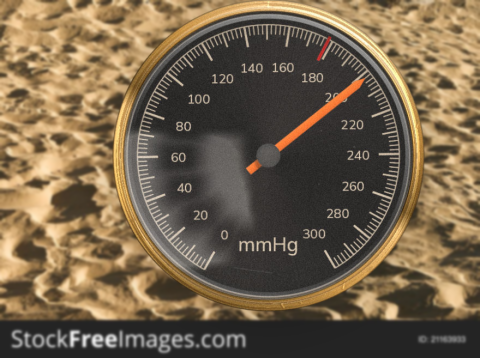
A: 202 mmHg
